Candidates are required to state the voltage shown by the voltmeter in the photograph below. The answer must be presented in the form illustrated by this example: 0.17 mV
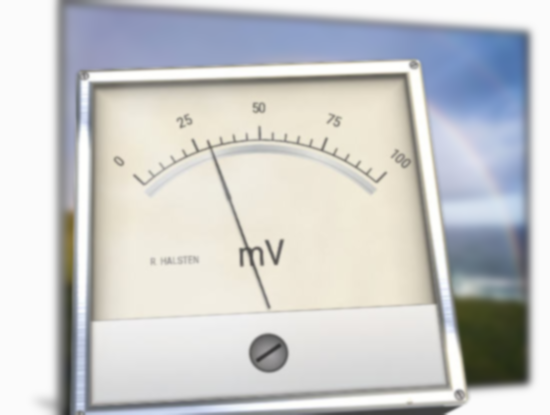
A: 30 mV
